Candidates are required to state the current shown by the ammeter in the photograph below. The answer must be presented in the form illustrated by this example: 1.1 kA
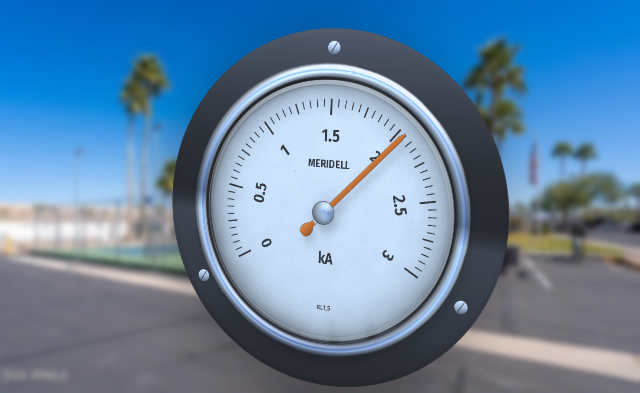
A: 2.05 kA
